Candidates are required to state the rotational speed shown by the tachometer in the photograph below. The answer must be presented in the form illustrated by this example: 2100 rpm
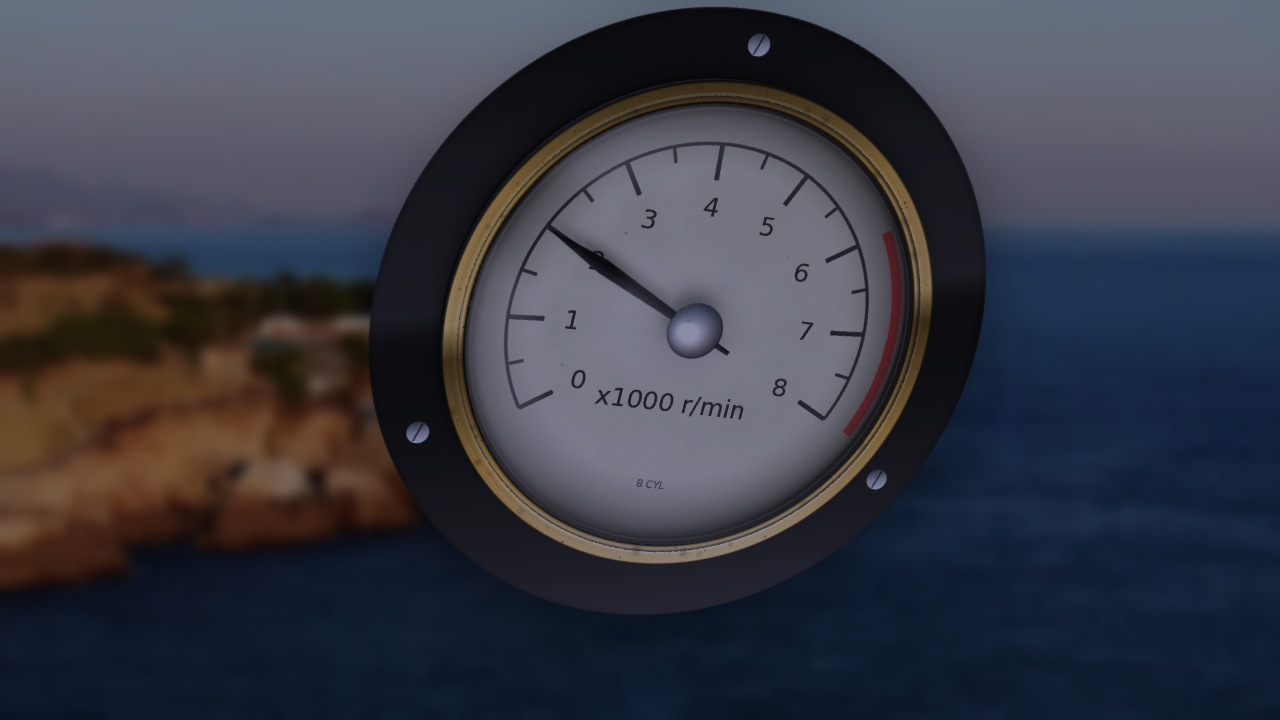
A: 2000 rpm
